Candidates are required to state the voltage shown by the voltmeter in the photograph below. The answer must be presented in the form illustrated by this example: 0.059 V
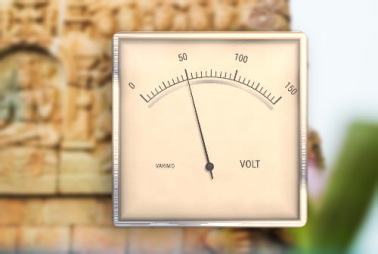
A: 50 V
